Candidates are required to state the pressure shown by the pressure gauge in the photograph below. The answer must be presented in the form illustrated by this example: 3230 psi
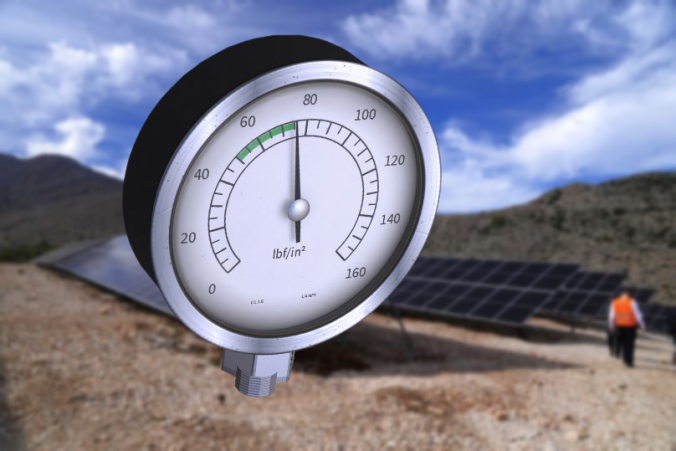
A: 75 psi
